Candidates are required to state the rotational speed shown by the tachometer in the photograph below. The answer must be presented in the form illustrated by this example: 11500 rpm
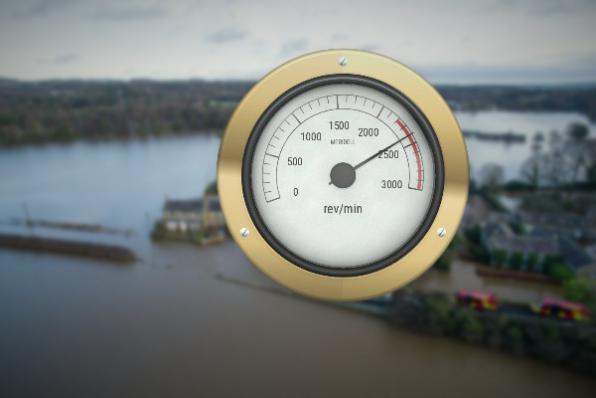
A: 2400 rpm
